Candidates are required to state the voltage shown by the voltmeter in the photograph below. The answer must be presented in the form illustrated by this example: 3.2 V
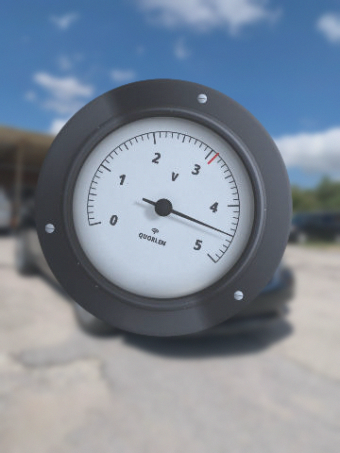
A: 4.5 V
